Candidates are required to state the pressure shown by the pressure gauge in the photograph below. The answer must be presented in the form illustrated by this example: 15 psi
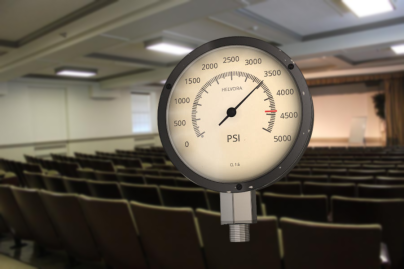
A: 3500 psi
